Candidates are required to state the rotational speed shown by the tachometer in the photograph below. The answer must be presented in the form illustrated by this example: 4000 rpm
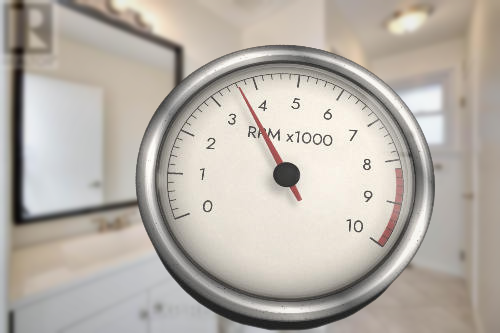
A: 3600 rpm
